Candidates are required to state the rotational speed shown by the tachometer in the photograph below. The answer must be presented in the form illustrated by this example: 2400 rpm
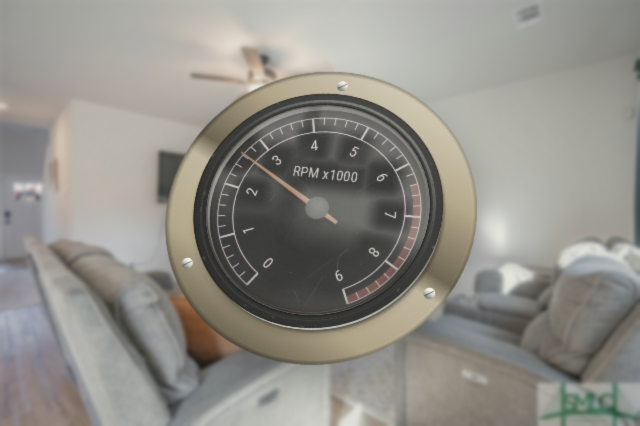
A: 2600 rpm
